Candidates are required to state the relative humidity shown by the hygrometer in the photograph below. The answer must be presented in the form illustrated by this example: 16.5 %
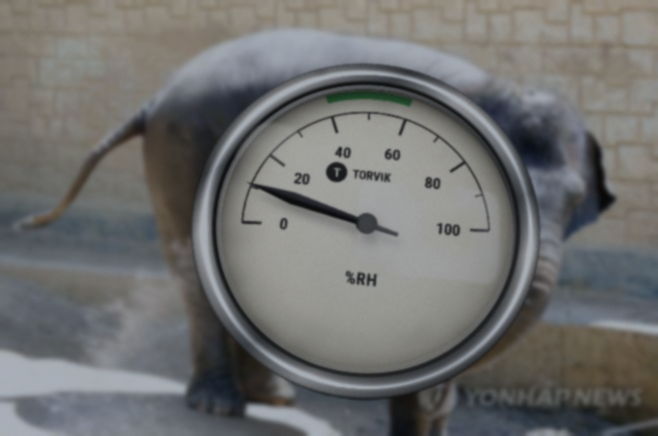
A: 10 %
